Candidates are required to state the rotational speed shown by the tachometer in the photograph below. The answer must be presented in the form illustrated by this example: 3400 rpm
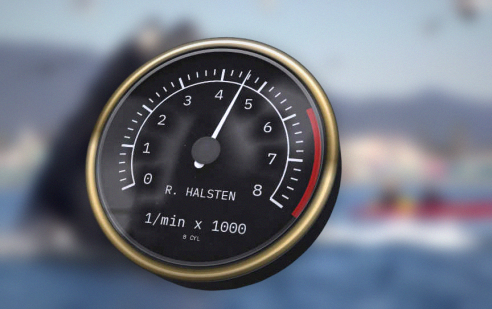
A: 4600 rpm
